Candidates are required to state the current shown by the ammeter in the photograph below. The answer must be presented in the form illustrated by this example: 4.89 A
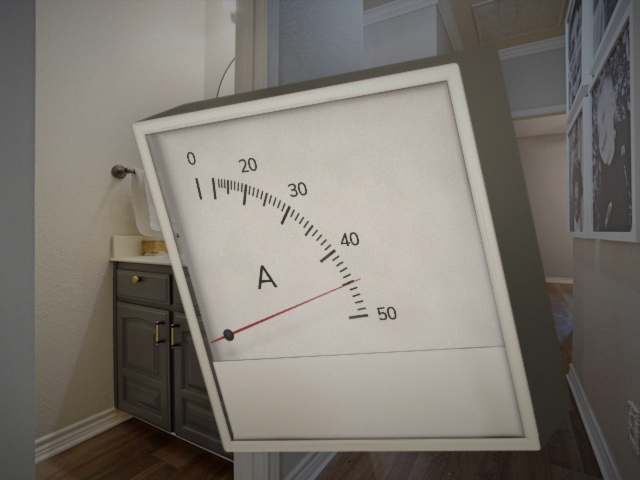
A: 45 A
